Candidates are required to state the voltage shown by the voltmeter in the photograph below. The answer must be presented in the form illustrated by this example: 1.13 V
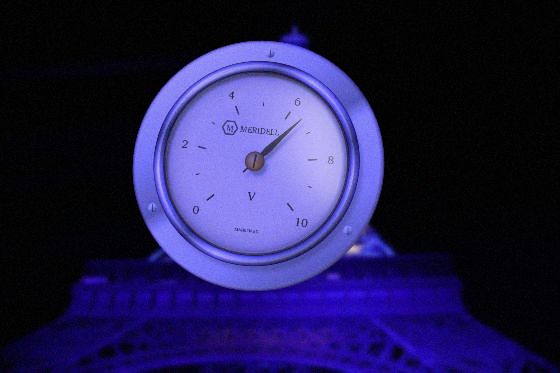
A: 6.5 V
